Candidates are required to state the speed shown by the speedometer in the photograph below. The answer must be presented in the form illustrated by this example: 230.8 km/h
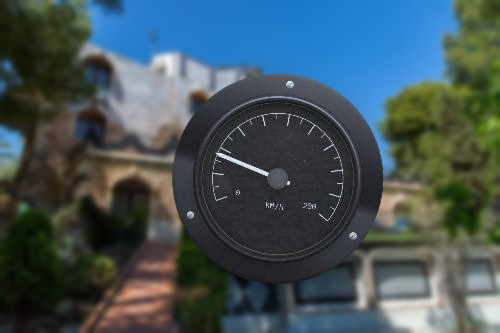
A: 35 km/h
